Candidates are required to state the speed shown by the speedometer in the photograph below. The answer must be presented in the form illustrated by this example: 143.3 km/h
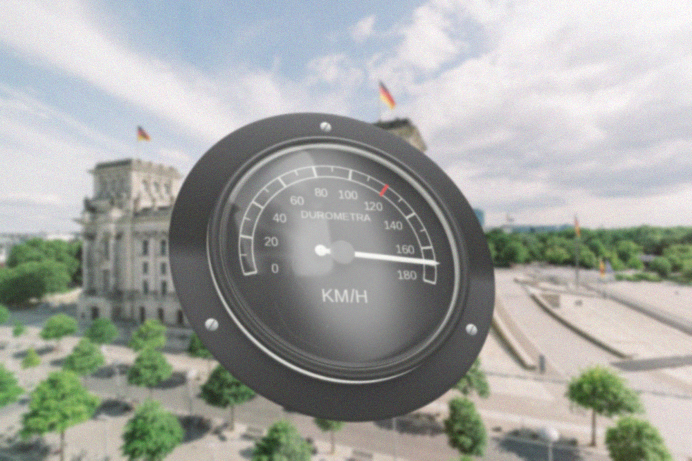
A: 170 km/h
